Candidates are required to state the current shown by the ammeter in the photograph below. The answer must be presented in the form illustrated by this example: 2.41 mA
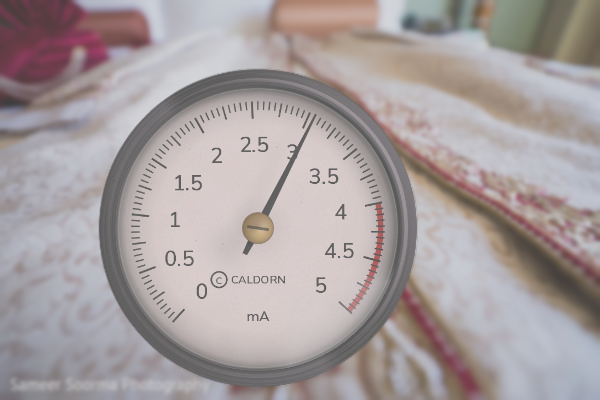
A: 3.05 mA
